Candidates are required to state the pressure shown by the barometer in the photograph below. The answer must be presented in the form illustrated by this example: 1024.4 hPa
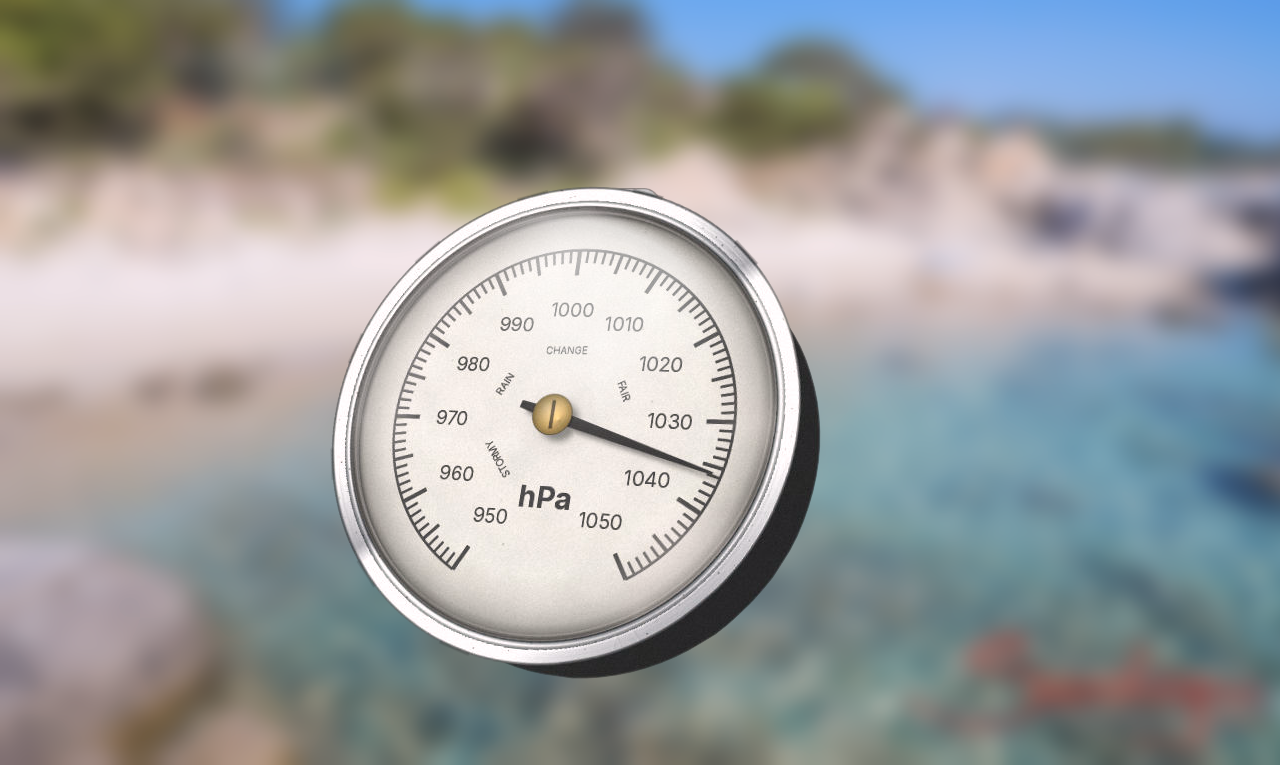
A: 1036 hPa
